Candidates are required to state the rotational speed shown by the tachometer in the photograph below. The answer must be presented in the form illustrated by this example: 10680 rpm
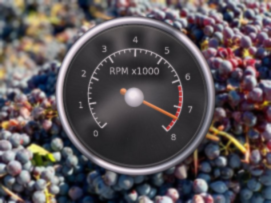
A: 7400 rpm
